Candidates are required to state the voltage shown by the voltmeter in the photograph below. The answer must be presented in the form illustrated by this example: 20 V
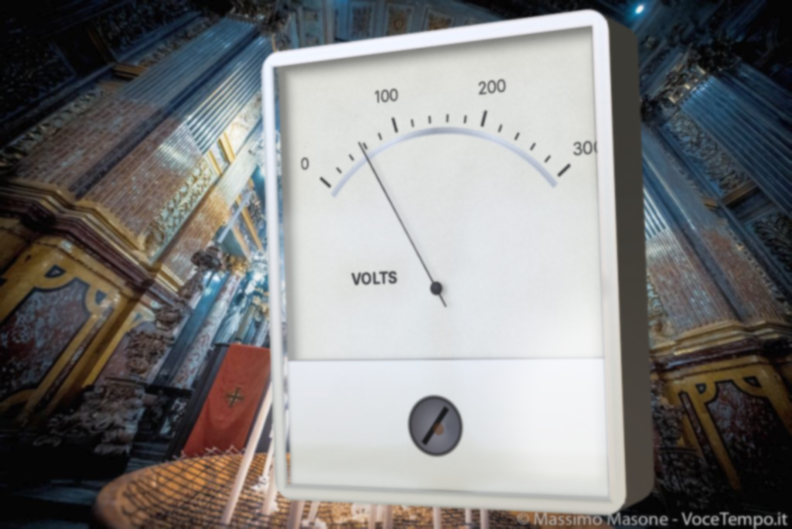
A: 60 V
